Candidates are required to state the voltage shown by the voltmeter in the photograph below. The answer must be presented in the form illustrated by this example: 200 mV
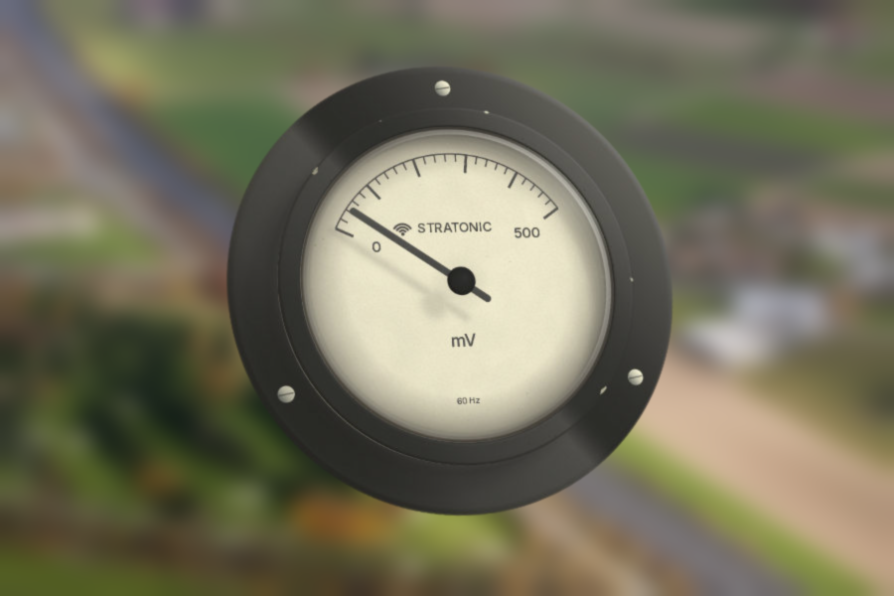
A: 40 mV
